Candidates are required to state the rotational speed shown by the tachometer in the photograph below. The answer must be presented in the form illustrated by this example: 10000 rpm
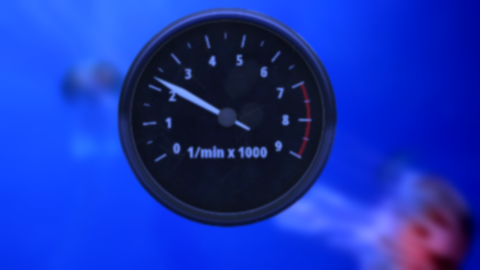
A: 2250 rpm
